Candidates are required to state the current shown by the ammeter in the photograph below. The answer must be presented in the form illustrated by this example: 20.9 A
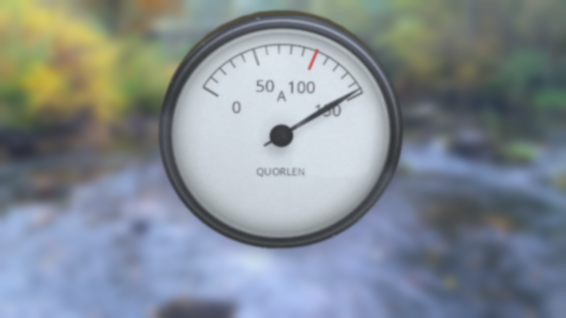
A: 145 A
